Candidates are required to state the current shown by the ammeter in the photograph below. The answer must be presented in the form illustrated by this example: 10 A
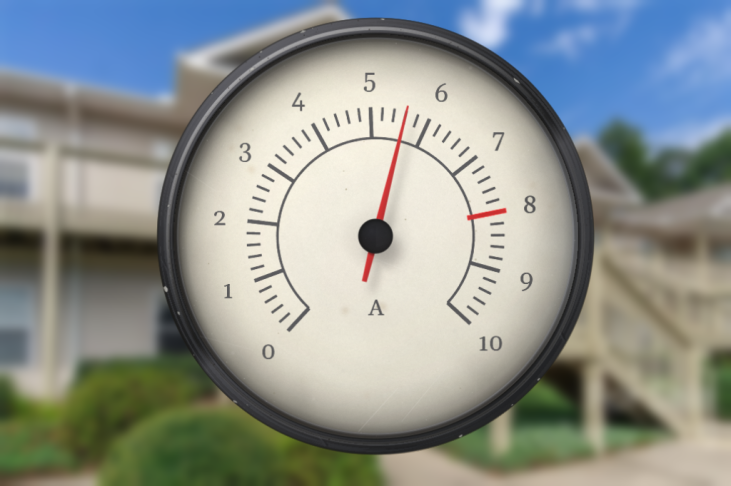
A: 5.6 A
